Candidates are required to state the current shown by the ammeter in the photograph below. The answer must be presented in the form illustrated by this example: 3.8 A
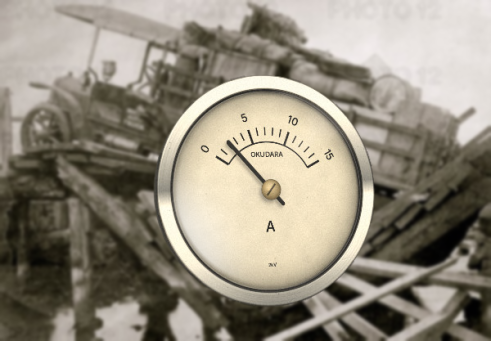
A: 2 A
